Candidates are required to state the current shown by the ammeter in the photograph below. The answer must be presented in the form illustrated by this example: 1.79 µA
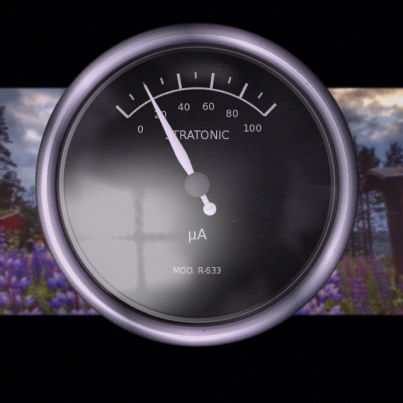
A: 20 µA
